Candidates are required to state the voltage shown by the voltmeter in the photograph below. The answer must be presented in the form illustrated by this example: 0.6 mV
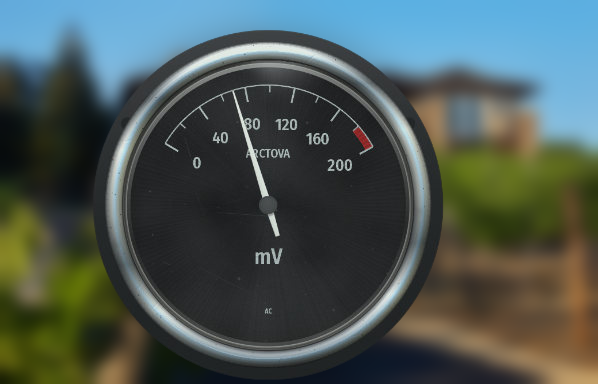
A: 70 mV
